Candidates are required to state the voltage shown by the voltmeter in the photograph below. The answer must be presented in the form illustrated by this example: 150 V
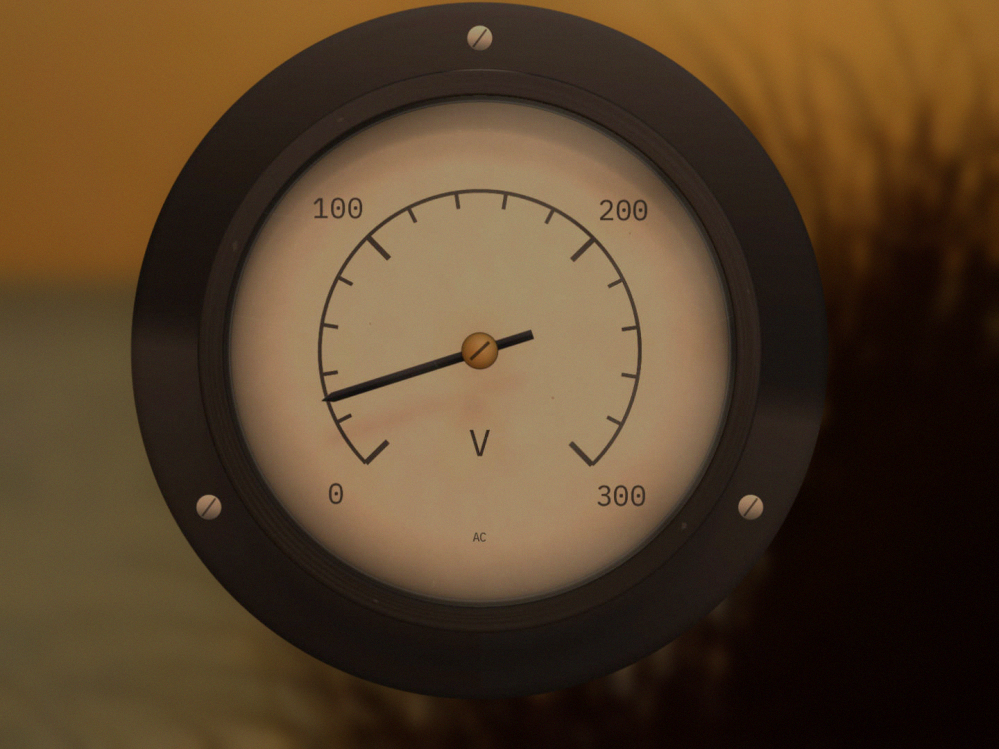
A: 30 V
